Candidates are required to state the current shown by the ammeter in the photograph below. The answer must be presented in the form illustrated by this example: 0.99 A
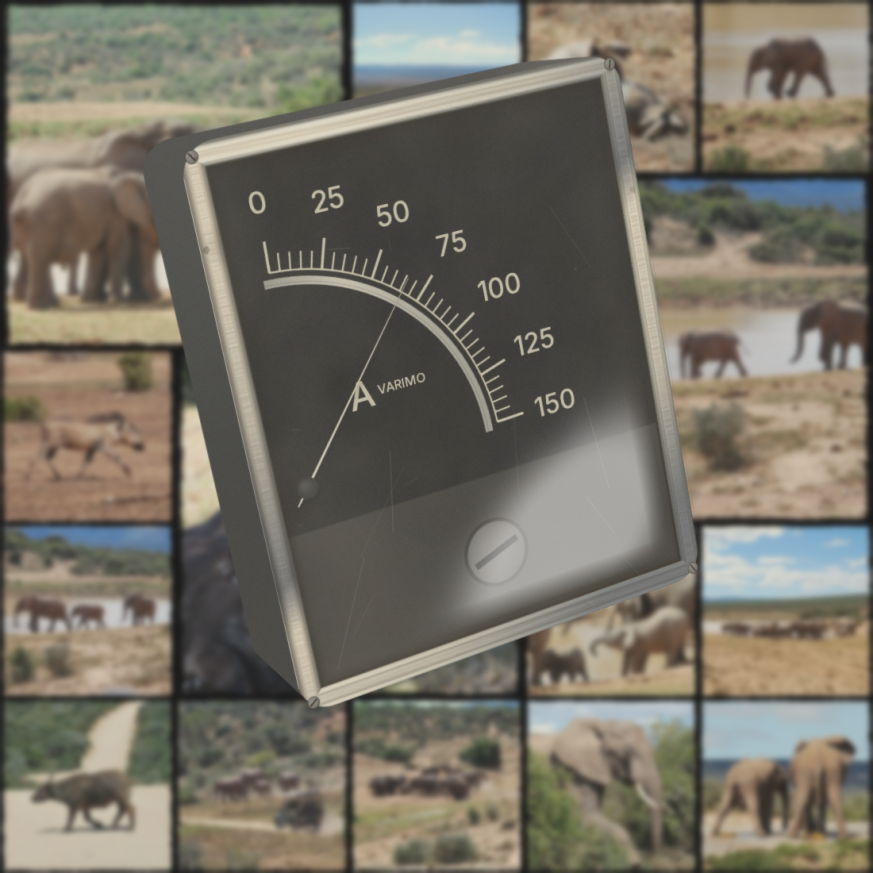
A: 65 A
